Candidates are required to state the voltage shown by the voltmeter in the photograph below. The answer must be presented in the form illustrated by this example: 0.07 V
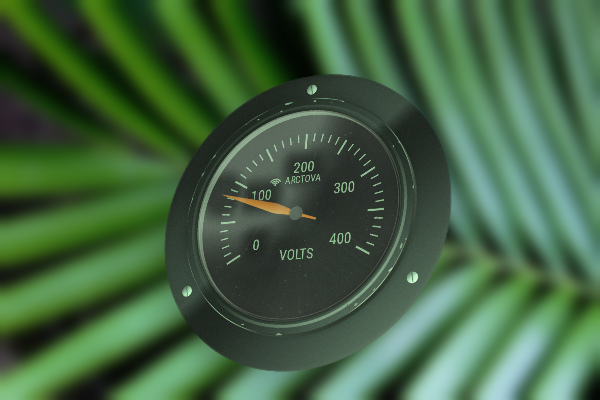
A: 80 V
